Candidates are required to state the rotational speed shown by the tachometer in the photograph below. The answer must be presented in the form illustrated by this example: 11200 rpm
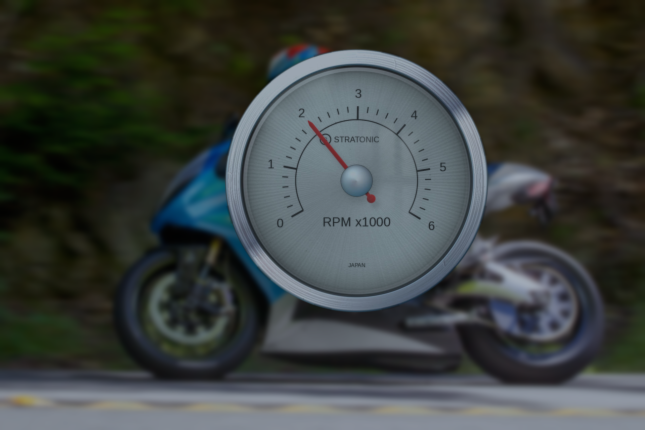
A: 2000 rpm
